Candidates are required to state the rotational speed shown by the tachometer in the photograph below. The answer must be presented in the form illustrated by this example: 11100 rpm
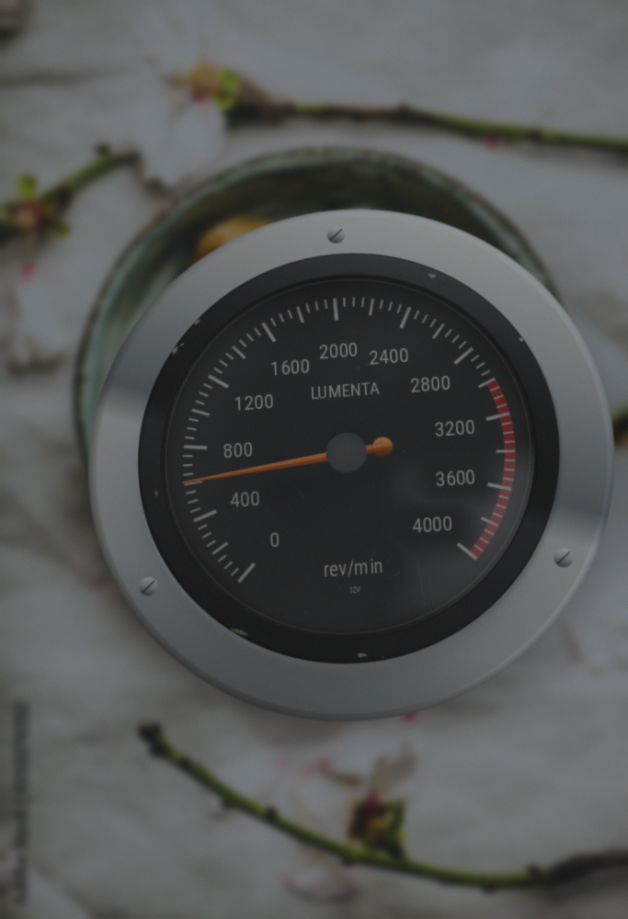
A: 600 rpm
